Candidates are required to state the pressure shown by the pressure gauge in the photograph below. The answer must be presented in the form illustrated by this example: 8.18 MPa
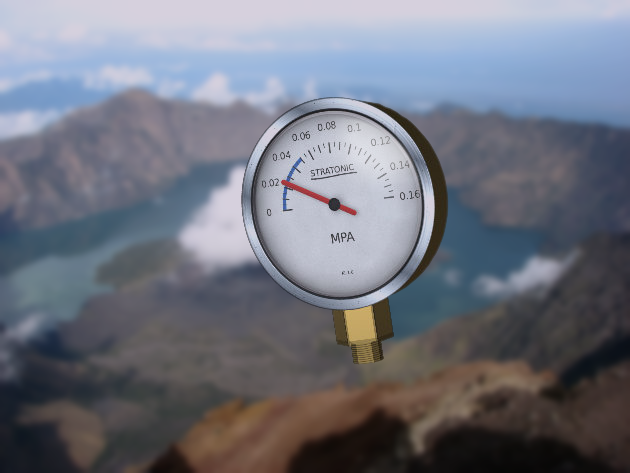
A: 0.025 MPa
